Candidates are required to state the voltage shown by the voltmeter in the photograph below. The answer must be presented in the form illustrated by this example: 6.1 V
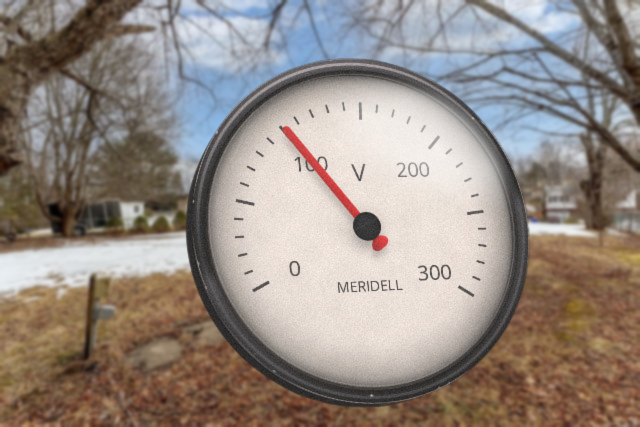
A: 100 V
